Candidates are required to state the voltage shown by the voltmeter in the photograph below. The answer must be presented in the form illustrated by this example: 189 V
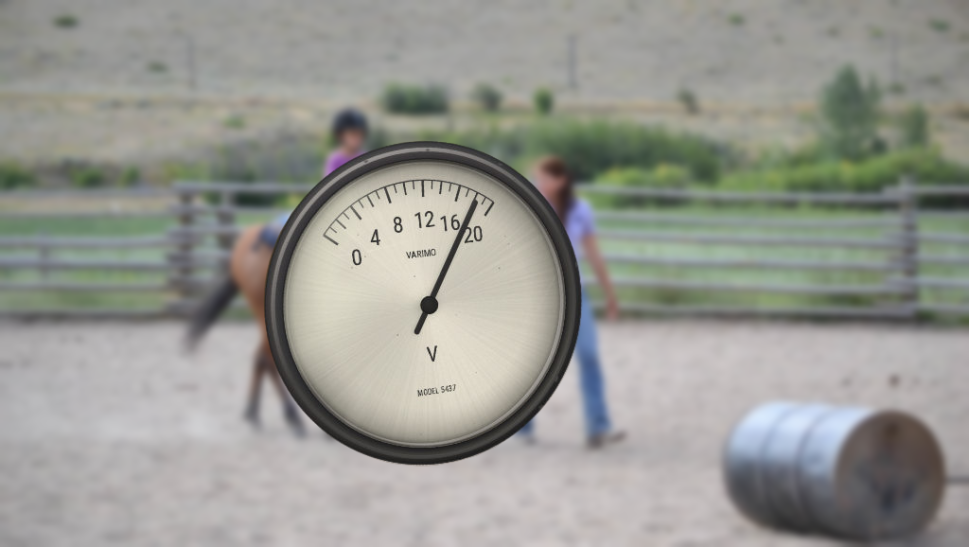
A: 18 V
